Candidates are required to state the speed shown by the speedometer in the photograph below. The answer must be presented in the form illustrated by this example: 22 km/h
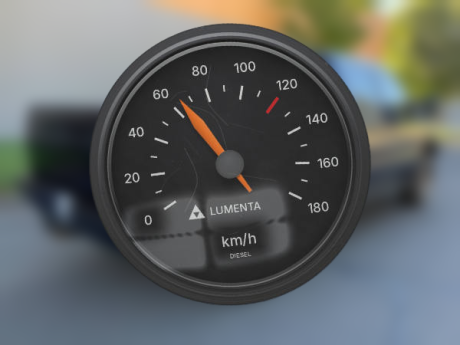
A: 65 km/h
